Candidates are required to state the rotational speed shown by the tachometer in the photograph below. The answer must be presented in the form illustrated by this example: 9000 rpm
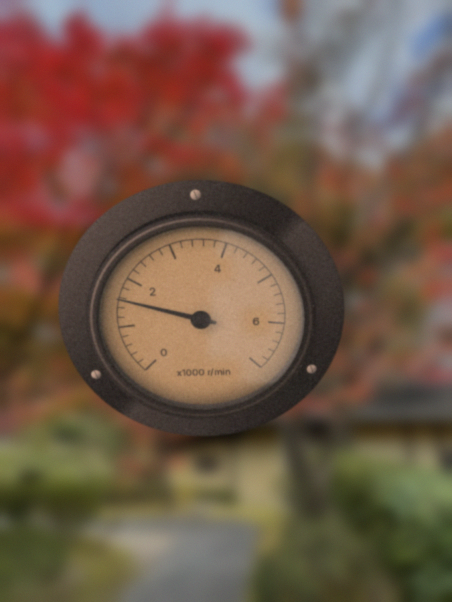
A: 1600 rpm
